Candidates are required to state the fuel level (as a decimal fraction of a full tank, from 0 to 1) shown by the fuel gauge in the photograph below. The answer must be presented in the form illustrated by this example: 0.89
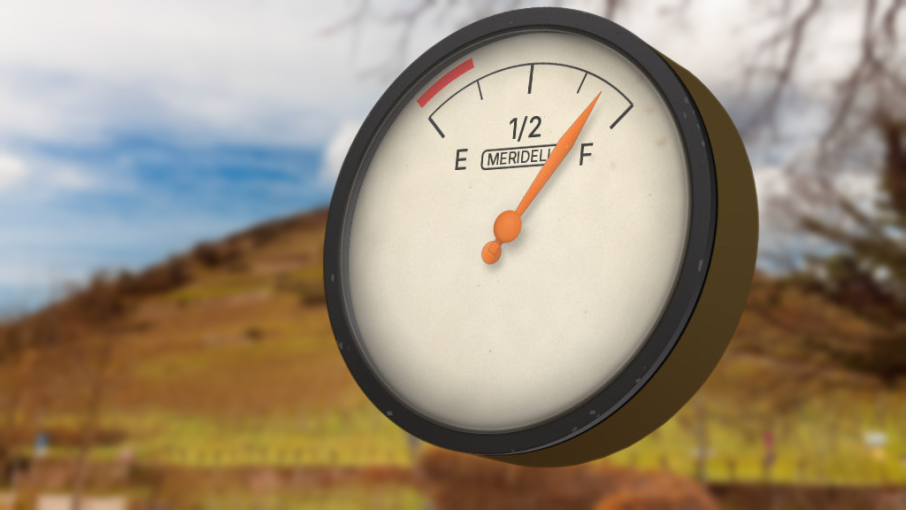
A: 0.875
